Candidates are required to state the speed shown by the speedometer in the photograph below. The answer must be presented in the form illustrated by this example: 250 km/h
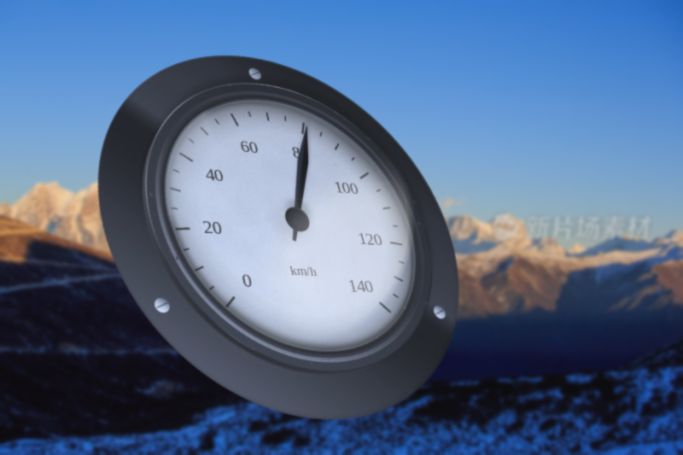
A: 80 km/h
